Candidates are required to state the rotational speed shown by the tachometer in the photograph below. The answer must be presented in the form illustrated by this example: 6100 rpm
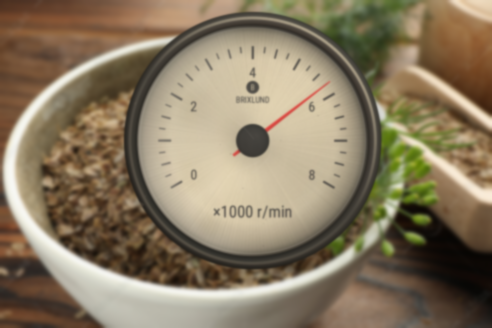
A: 5750 rpm
